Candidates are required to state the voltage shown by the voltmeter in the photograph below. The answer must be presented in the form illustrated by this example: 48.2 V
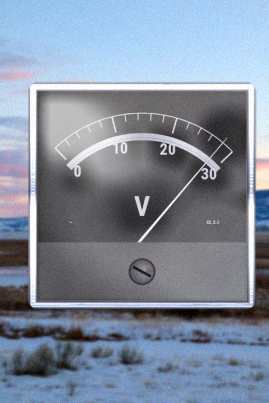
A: 28 V
